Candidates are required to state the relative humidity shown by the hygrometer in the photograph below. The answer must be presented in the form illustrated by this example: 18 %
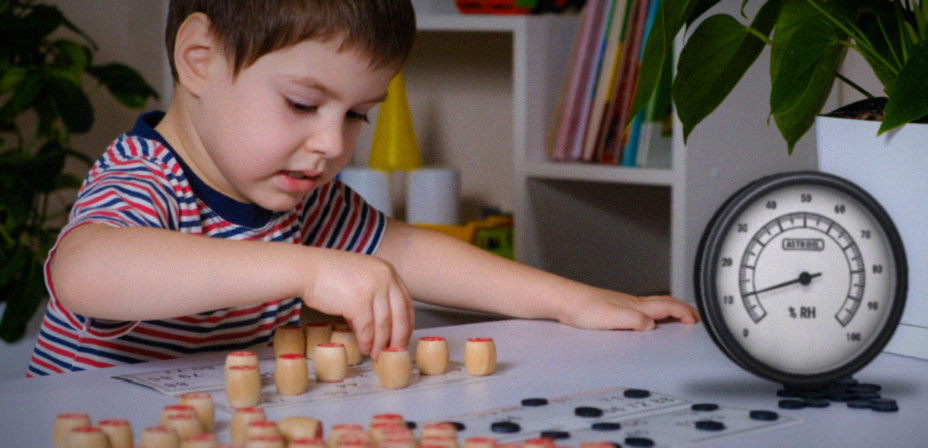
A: 10 %
